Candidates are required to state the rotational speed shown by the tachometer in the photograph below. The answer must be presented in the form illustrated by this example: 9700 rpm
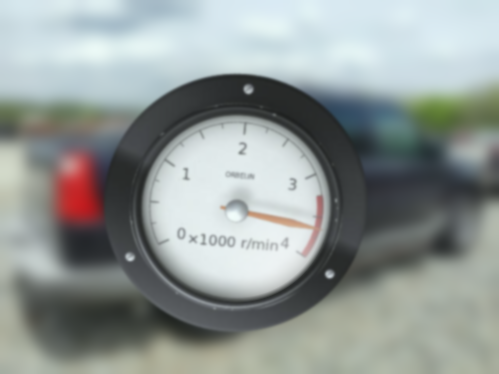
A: 3625 rpm
